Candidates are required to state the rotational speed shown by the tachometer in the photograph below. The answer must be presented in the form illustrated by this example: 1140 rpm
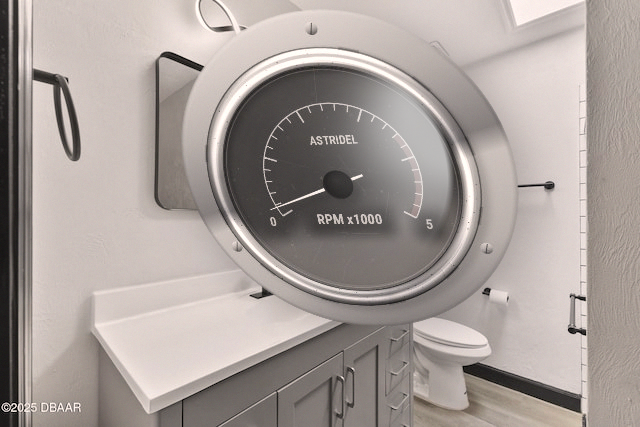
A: 200 rpm
